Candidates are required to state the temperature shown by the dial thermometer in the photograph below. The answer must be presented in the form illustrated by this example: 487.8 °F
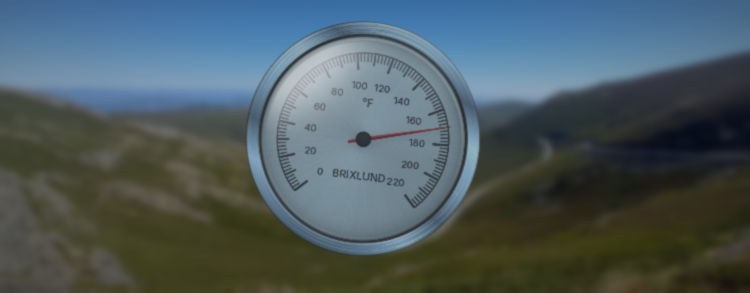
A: 170 °F
